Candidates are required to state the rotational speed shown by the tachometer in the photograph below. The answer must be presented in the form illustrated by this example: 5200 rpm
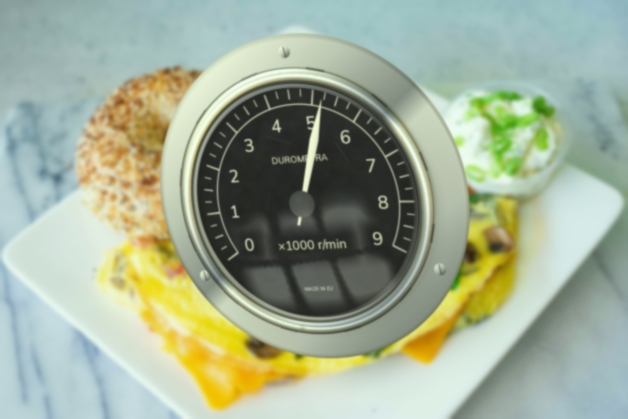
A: 5250 rpm
